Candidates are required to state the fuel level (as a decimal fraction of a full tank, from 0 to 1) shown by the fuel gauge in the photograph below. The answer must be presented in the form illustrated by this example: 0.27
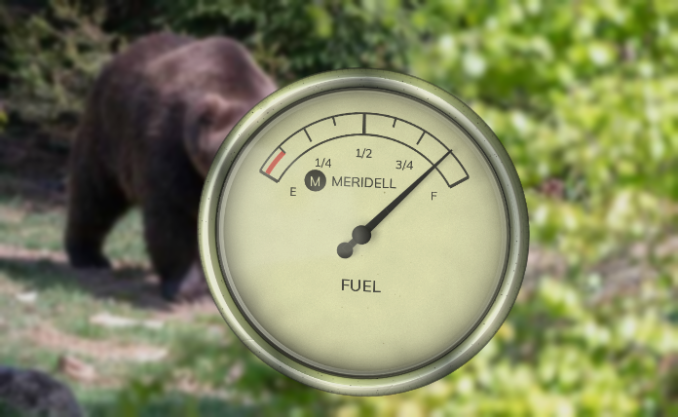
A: 0.875
